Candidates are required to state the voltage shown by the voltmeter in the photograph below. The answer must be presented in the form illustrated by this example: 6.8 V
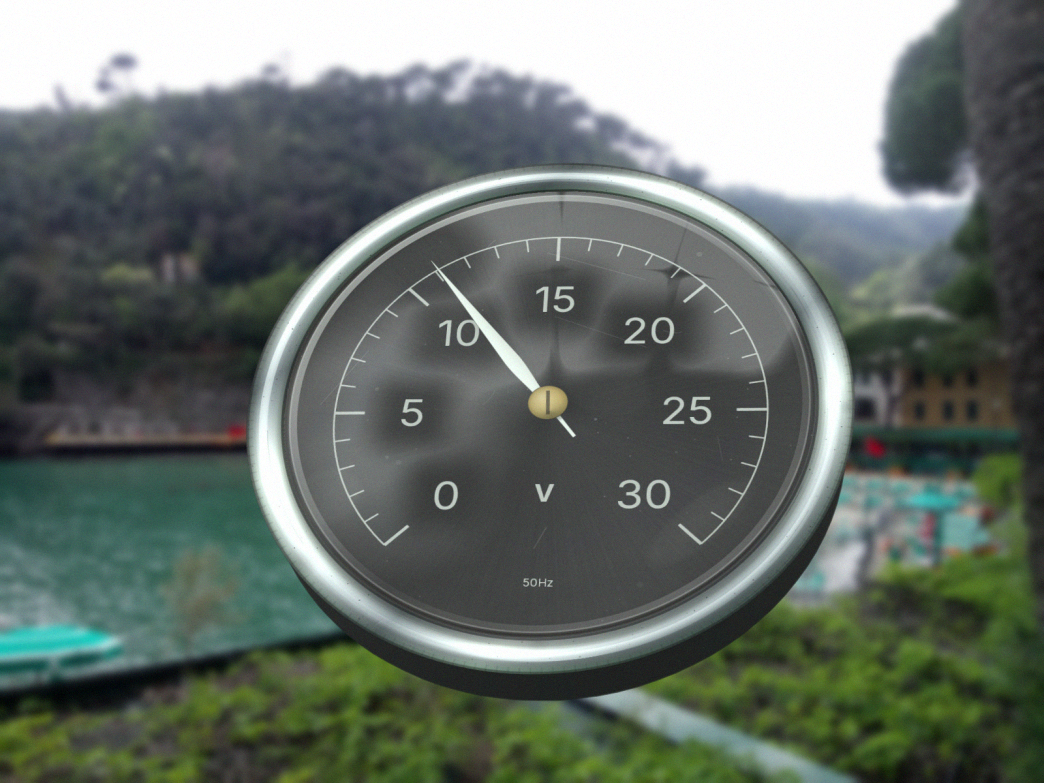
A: 11 V
